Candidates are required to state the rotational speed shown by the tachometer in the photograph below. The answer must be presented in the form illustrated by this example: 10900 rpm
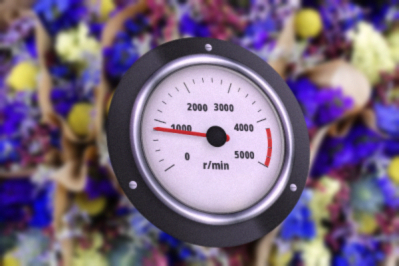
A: 800 rpm
